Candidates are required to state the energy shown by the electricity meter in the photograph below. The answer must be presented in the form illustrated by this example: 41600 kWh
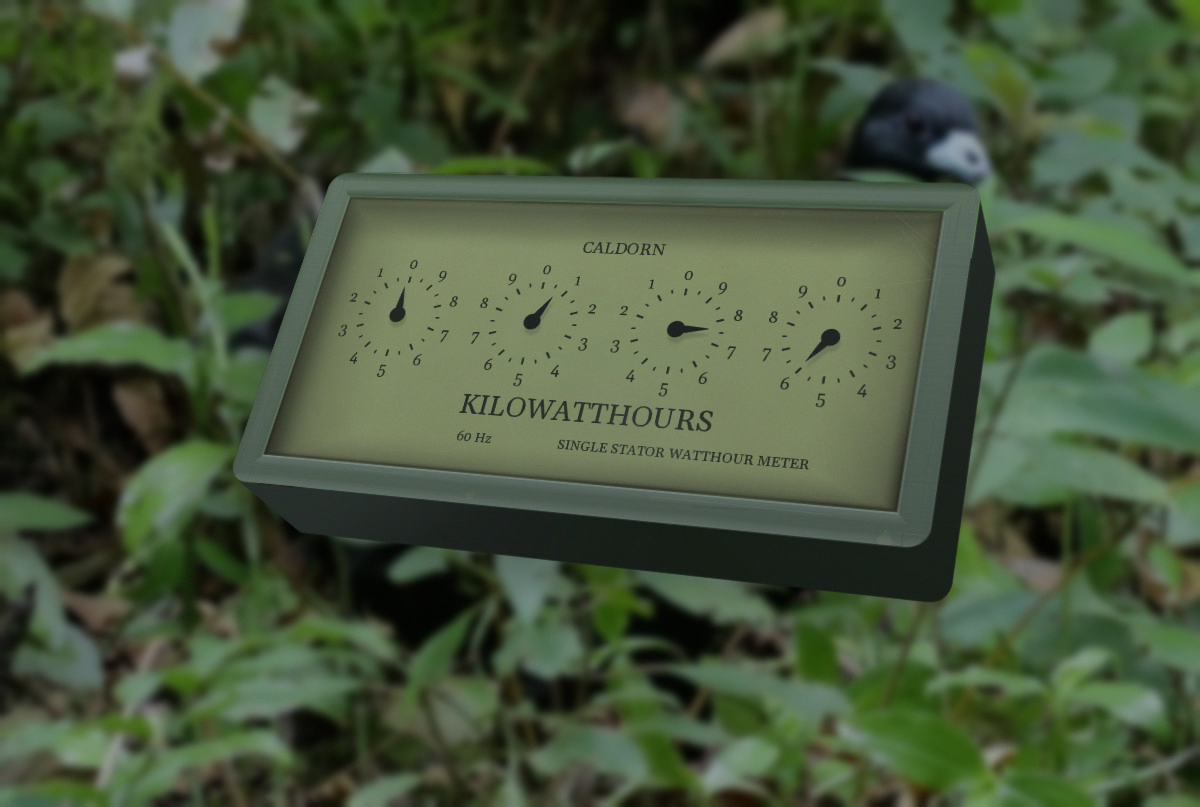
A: 76 kWh
